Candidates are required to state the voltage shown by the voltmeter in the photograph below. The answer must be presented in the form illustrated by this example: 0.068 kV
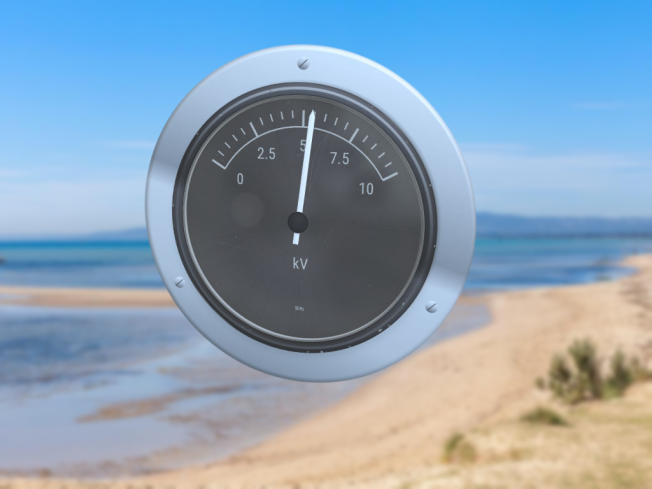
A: 5.5 kV
